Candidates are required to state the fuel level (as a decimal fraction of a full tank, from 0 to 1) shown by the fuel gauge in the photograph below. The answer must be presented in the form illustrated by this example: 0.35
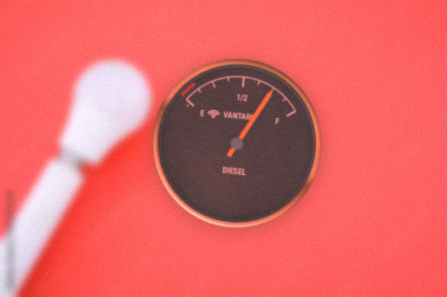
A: 0.75
